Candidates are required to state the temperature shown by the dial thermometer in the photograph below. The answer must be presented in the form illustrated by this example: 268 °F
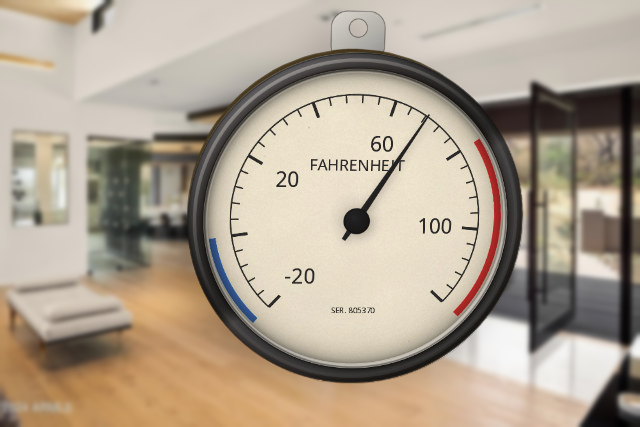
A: 68 °F
